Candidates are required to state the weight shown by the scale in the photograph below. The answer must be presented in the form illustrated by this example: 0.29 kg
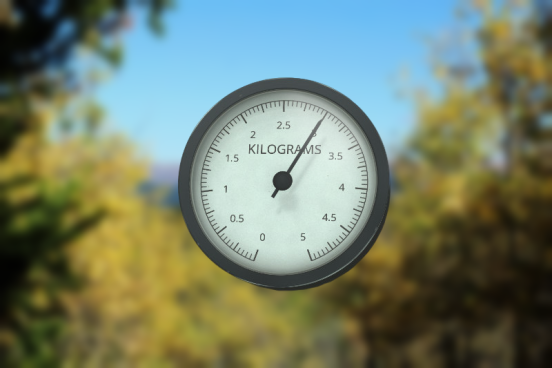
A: 3 kg
